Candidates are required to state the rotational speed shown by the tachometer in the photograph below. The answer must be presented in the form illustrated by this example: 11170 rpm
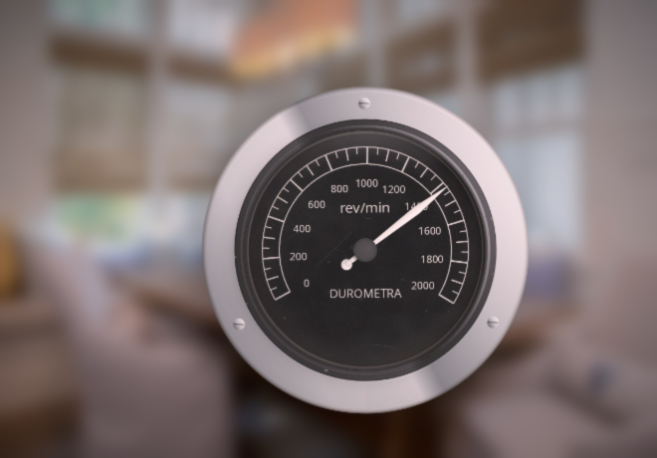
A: 1425 rpm
